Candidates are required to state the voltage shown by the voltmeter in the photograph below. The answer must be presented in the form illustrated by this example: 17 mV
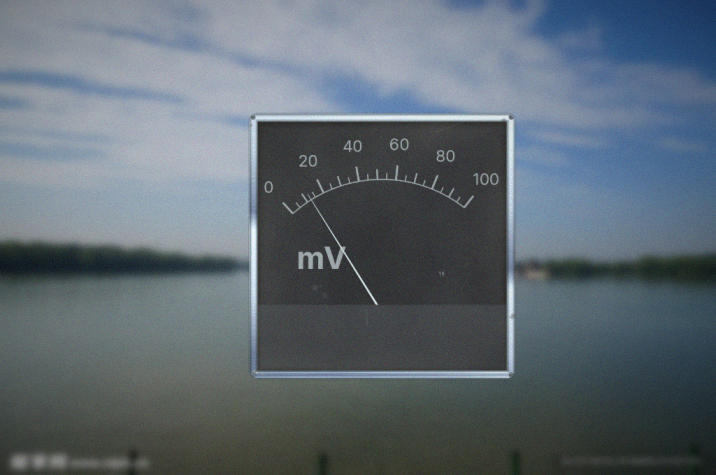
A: 12.5 mV
